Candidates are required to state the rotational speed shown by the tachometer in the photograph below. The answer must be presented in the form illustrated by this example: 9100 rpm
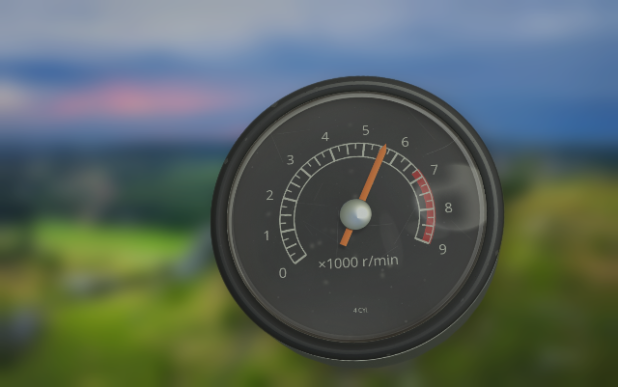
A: 5625 rpm
